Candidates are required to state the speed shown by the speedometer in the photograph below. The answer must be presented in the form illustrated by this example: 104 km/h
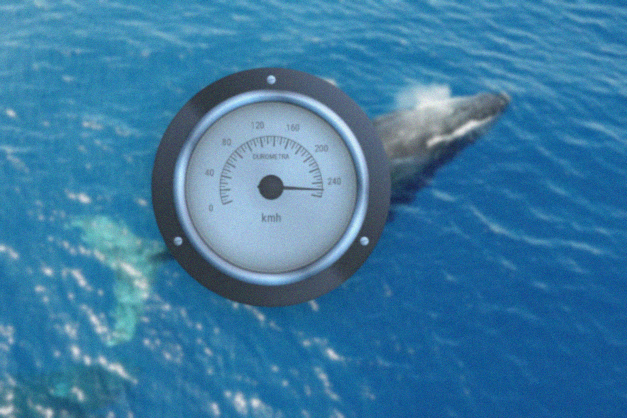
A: 250 km/h
